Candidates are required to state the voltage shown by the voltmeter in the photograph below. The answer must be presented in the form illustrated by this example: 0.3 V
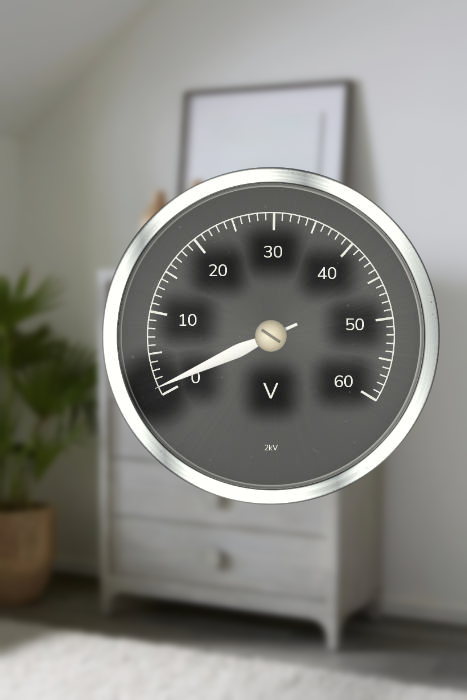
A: 1 V
